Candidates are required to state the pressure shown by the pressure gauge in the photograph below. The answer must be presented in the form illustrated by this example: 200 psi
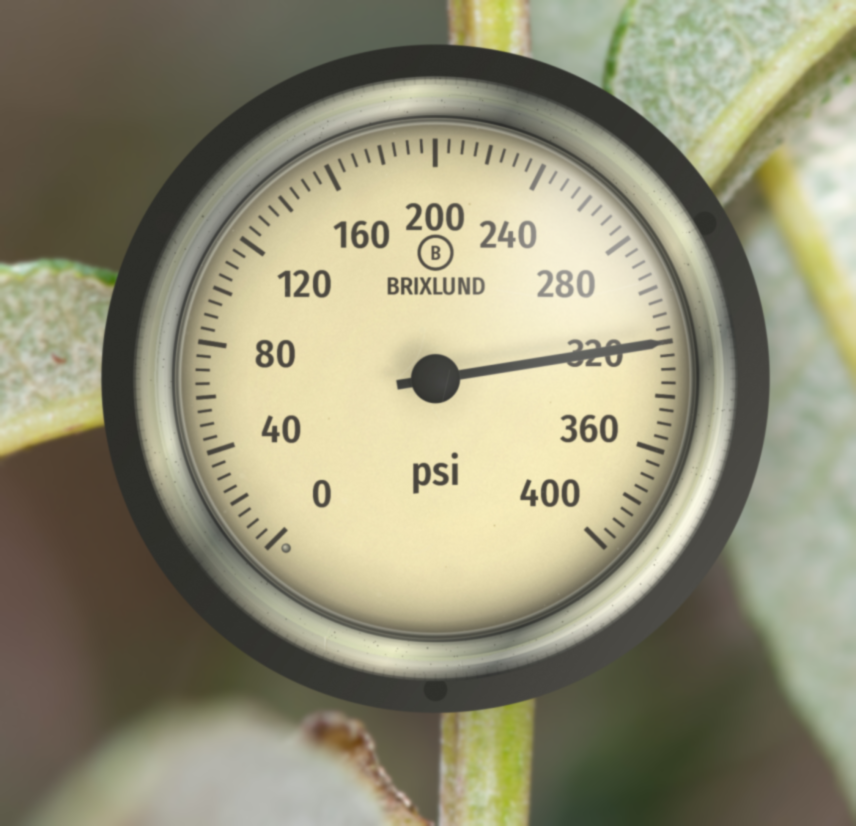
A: 320 psi
